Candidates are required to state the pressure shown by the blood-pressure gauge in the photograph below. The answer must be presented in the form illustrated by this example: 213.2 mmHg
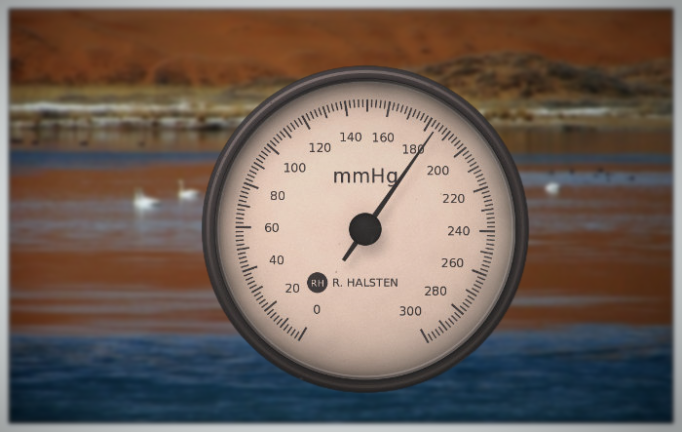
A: 184 mmHg
